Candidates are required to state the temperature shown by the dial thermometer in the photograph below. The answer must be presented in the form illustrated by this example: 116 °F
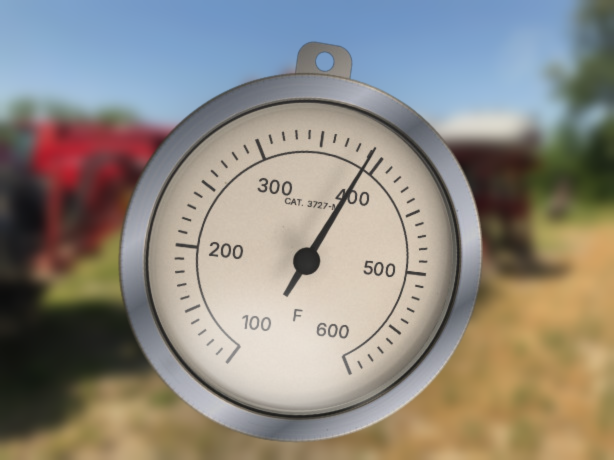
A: 390 °F
